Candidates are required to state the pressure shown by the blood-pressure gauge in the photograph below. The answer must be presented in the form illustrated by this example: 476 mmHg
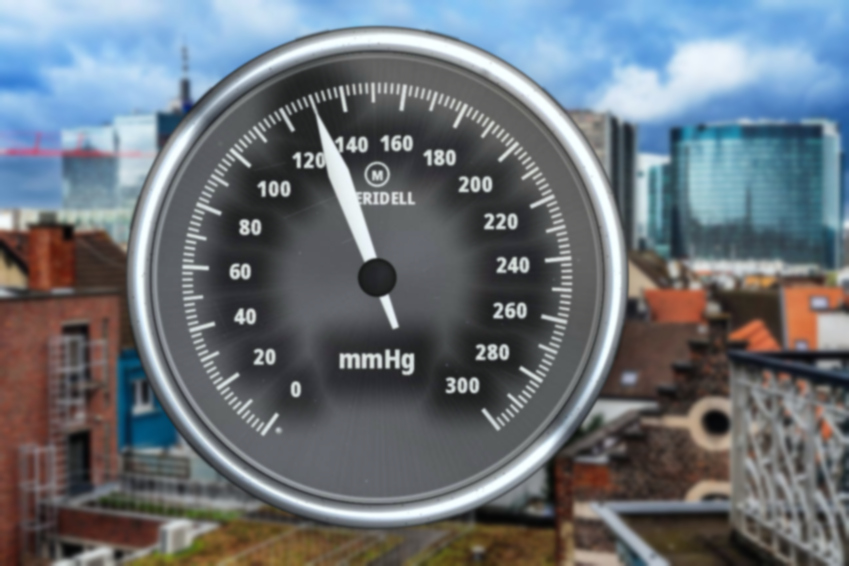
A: 130 mmHg
